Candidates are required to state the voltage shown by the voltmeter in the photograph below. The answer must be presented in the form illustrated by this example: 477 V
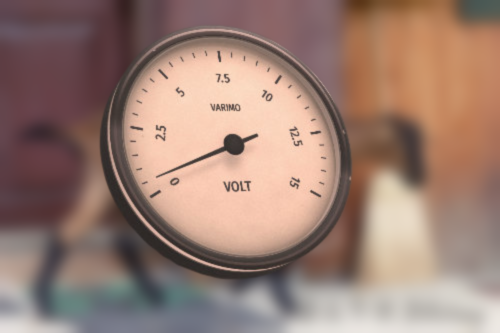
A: 0.5 V
